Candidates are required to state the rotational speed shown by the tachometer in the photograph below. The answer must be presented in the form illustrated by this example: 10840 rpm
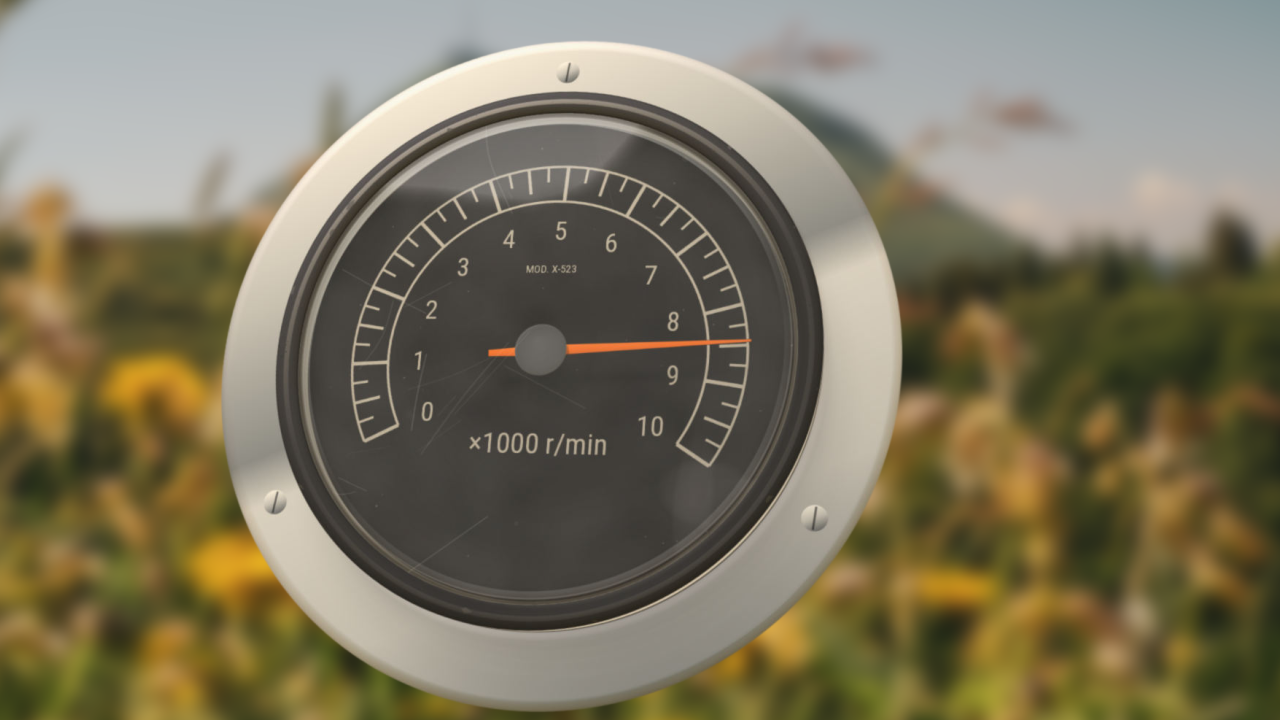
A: 8500 rpm
